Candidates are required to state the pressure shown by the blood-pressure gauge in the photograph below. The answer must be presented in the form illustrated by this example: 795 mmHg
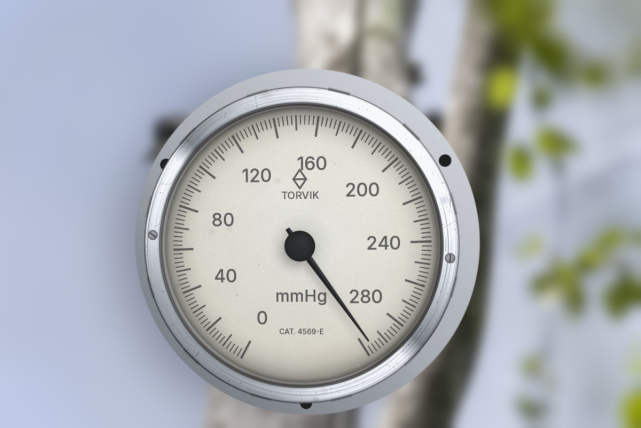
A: 296 mmHg
